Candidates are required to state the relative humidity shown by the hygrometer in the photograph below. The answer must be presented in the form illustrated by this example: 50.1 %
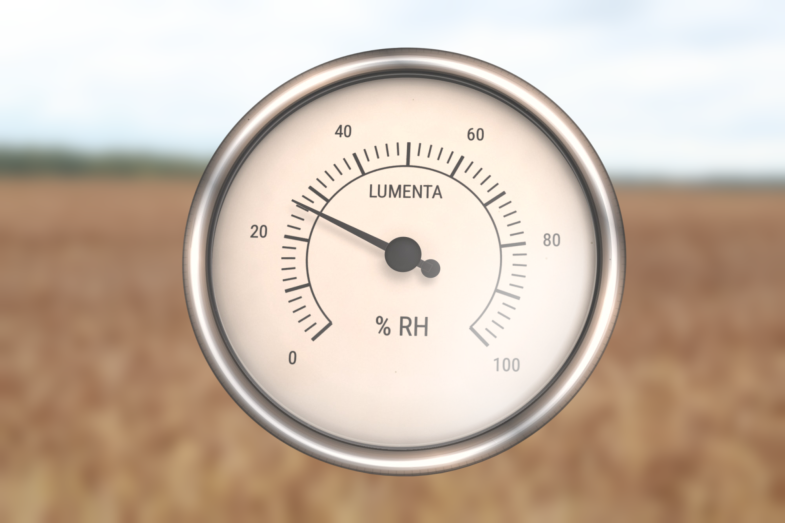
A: 26 %
